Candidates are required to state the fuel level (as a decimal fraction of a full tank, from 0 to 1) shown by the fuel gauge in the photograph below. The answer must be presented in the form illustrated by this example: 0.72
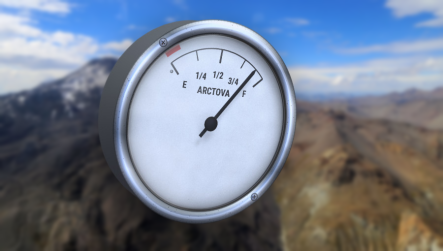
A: 0.875
